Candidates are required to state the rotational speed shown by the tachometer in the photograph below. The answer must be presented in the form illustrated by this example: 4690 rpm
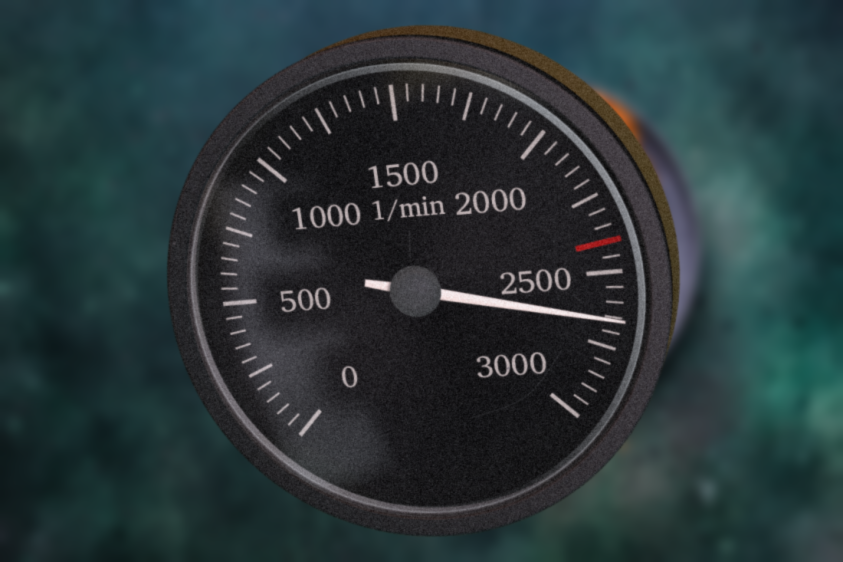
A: 2650 rpm
